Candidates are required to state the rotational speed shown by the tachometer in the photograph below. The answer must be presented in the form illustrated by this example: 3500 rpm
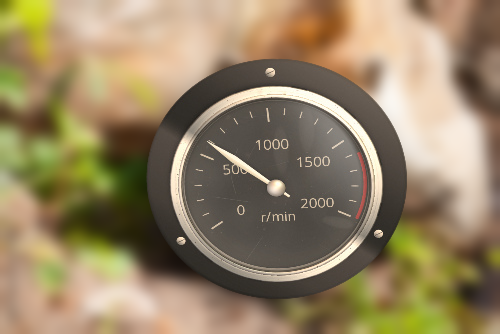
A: 600 rpm
